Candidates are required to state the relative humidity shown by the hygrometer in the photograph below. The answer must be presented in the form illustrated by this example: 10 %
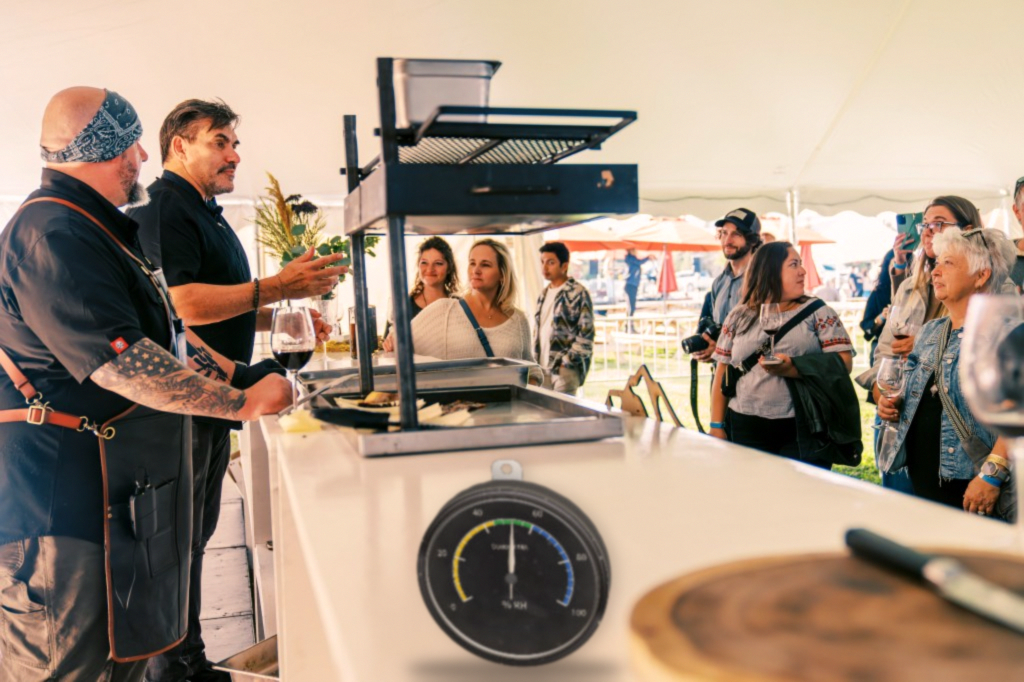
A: 52 %
